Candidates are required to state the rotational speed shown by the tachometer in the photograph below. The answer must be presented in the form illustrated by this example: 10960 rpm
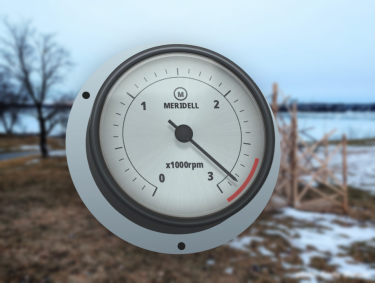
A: 2850 rpm
